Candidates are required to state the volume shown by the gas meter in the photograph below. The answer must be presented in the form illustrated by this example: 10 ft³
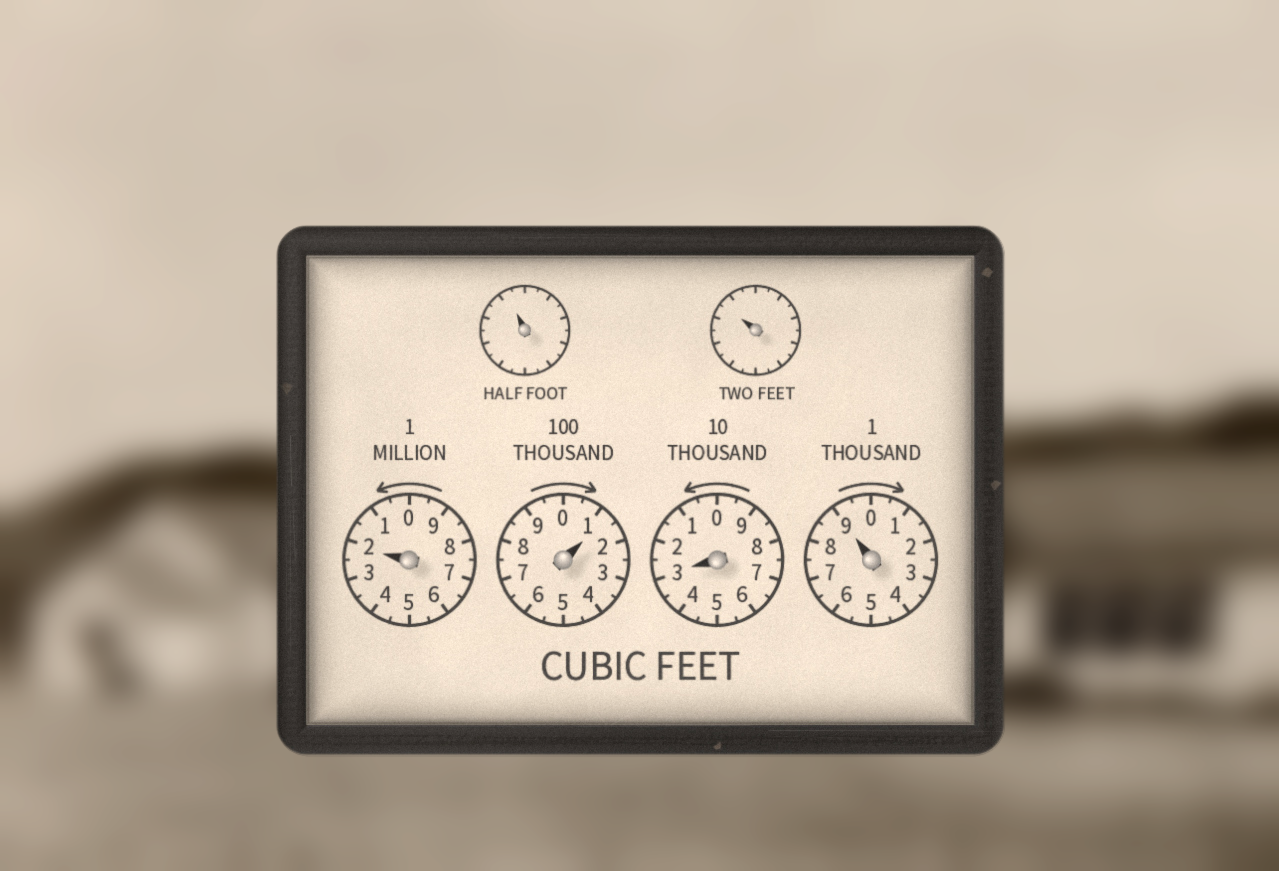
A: 212900 ft³
